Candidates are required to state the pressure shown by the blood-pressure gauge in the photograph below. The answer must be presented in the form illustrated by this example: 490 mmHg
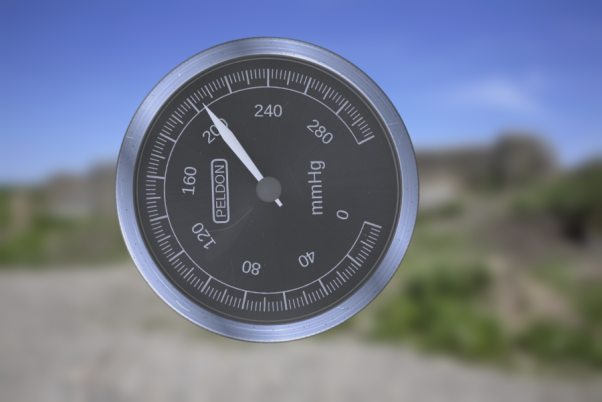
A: 204 mmHg
